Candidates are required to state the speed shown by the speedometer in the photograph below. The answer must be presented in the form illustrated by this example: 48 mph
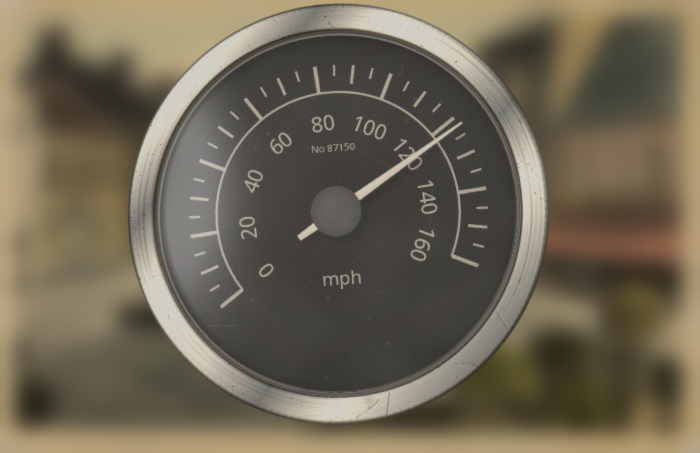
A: 122.5 mph
